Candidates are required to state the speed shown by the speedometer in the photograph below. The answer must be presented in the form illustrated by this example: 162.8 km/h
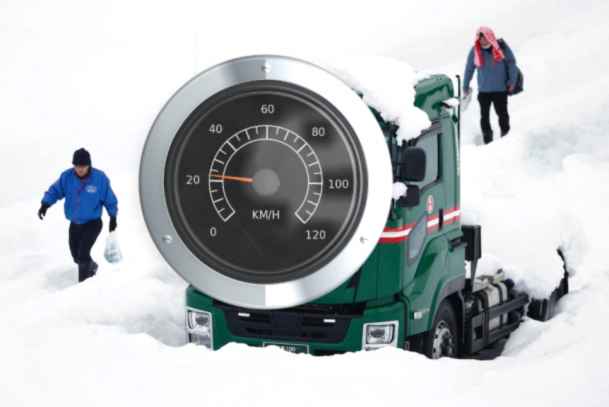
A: 22.5 km/h
